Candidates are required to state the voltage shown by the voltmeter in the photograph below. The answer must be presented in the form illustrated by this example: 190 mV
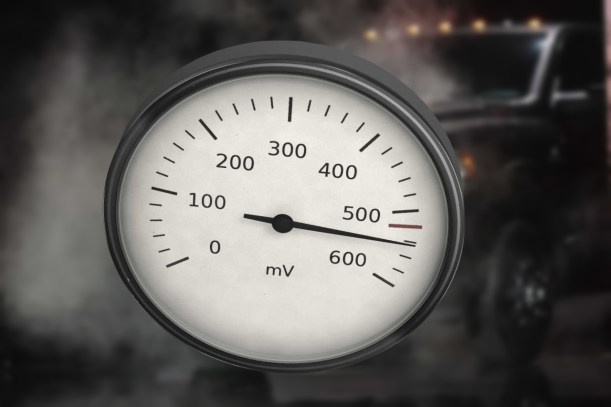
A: 540 mV
